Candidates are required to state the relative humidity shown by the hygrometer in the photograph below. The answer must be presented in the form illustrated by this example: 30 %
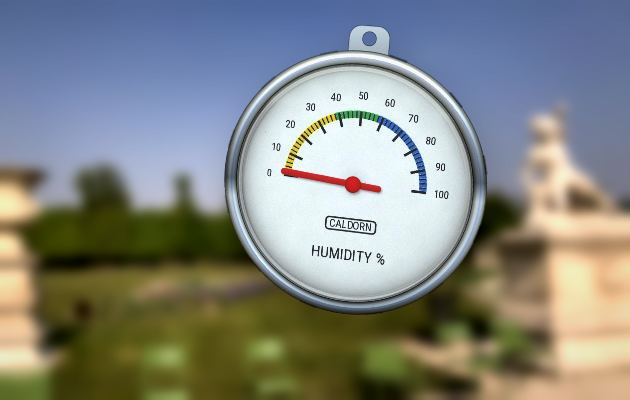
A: 2 %
